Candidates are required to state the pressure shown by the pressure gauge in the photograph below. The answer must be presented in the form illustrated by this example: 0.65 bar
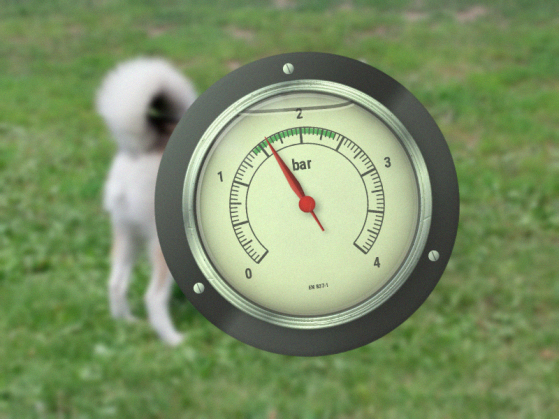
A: 1.6 bar
